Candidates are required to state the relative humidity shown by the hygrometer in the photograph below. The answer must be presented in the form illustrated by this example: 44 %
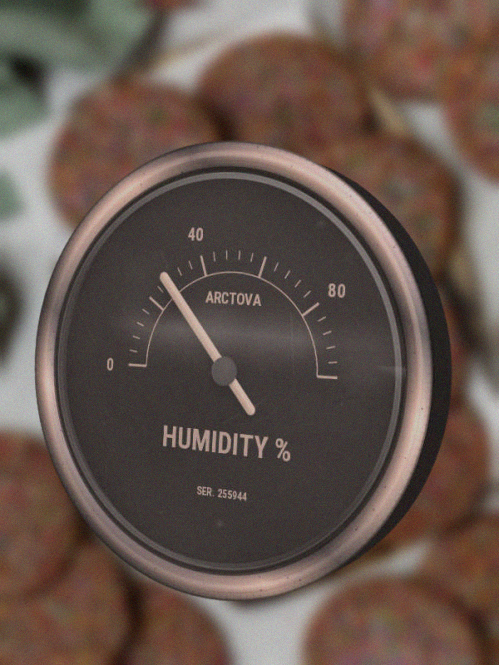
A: 28 %
